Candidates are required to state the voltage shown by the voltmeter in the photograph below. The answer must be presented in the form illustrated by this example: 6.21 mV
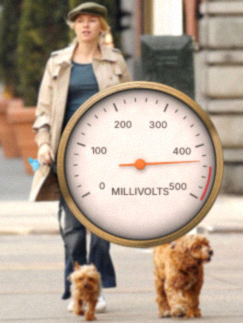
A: 430 mV
